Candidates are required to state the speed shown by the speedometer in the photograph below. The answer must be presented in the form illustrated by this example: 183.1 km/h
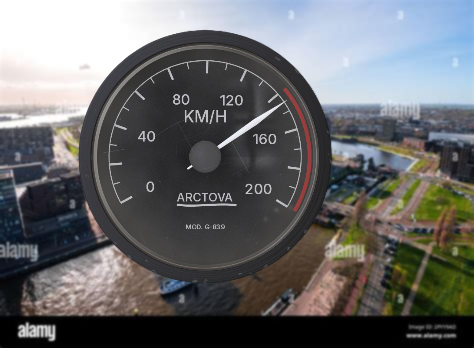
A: 145 km/h
